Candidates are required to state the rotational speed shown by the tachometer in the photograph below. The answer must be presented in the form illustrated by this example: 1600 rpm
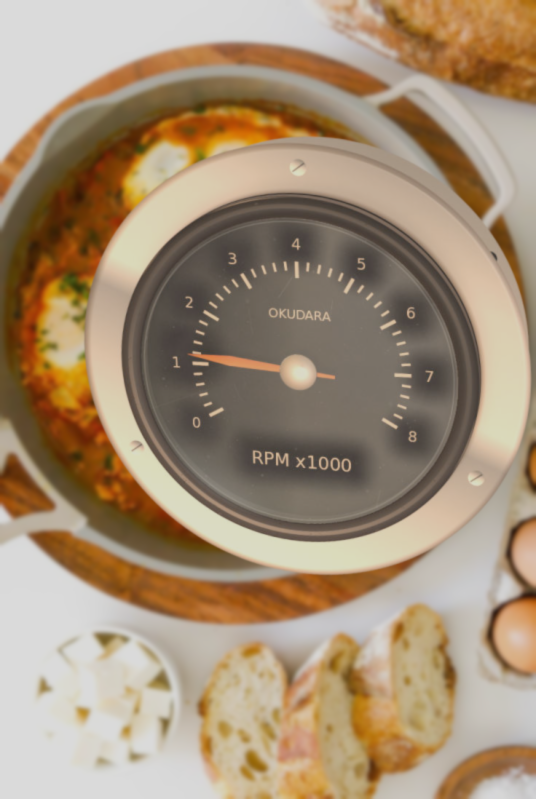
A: 1200 rpm
